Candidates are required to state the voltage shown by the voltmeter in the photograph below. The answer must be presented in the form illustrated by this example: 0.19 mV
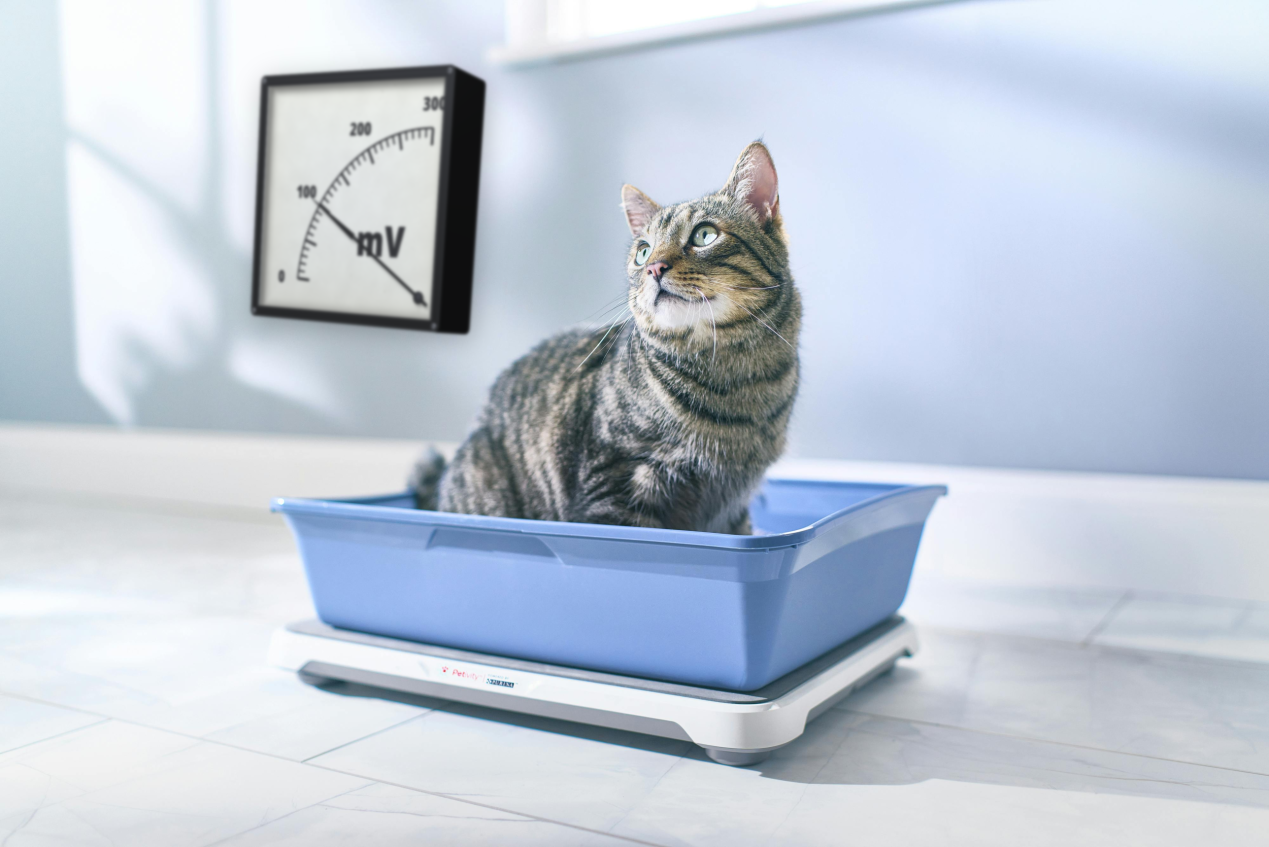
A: 100 mV
